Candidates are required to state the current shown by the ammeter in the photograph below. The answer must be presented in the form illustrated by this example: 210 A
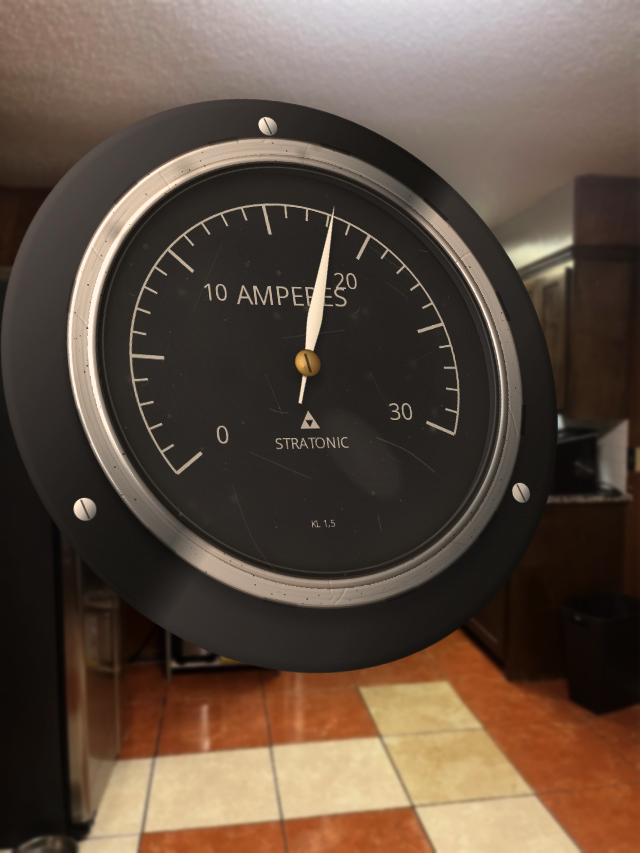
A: 18 A
